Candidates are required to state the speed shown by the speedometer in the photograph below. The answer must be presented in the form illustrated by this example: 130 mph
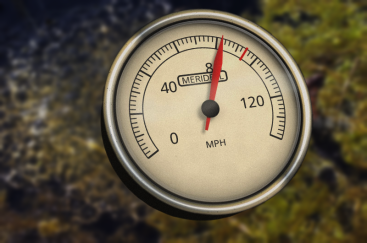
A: 82 mph
